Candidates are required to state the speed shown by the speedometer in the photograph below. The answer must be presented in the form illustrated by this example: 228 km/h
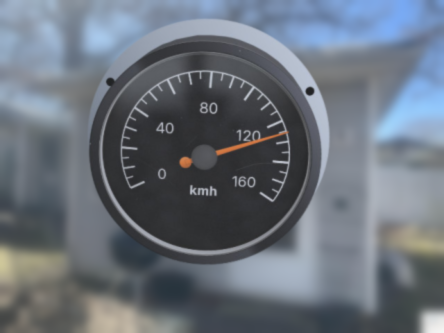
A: 125 km/h
